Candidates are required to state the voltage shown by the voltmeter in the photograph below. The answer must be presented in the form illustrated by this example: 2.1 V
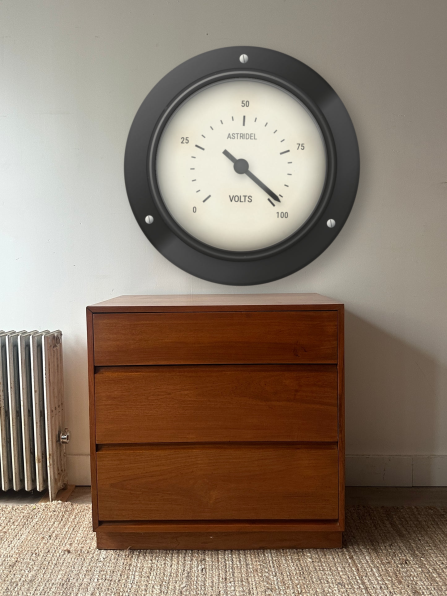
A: 97.5 V
